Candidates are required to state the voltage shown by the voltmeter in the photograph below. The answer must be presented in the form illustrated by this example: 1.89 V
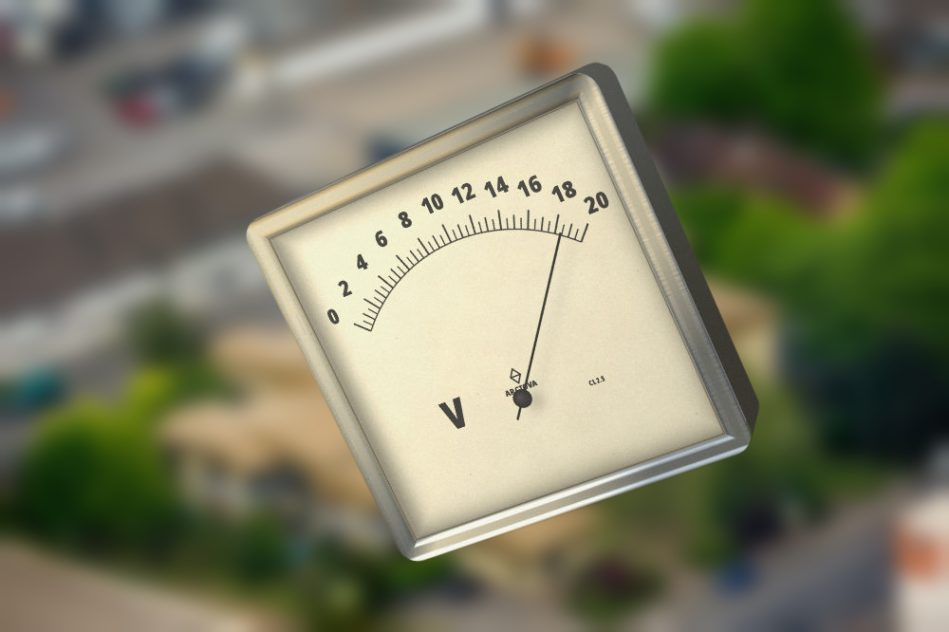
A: 18.5 V
